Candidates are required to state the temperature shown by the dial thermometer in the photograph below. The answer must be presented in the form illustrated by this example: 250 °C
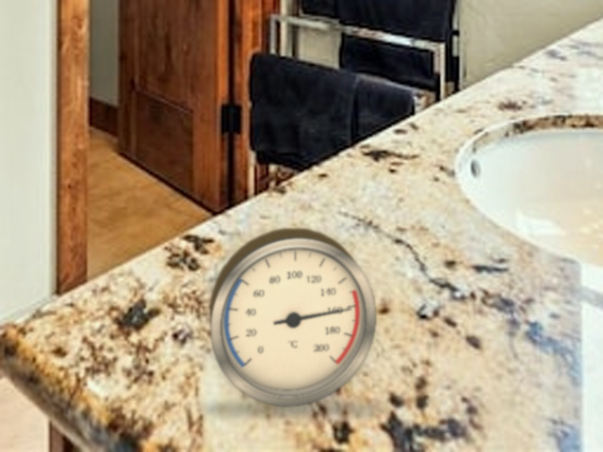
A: 160 °C
